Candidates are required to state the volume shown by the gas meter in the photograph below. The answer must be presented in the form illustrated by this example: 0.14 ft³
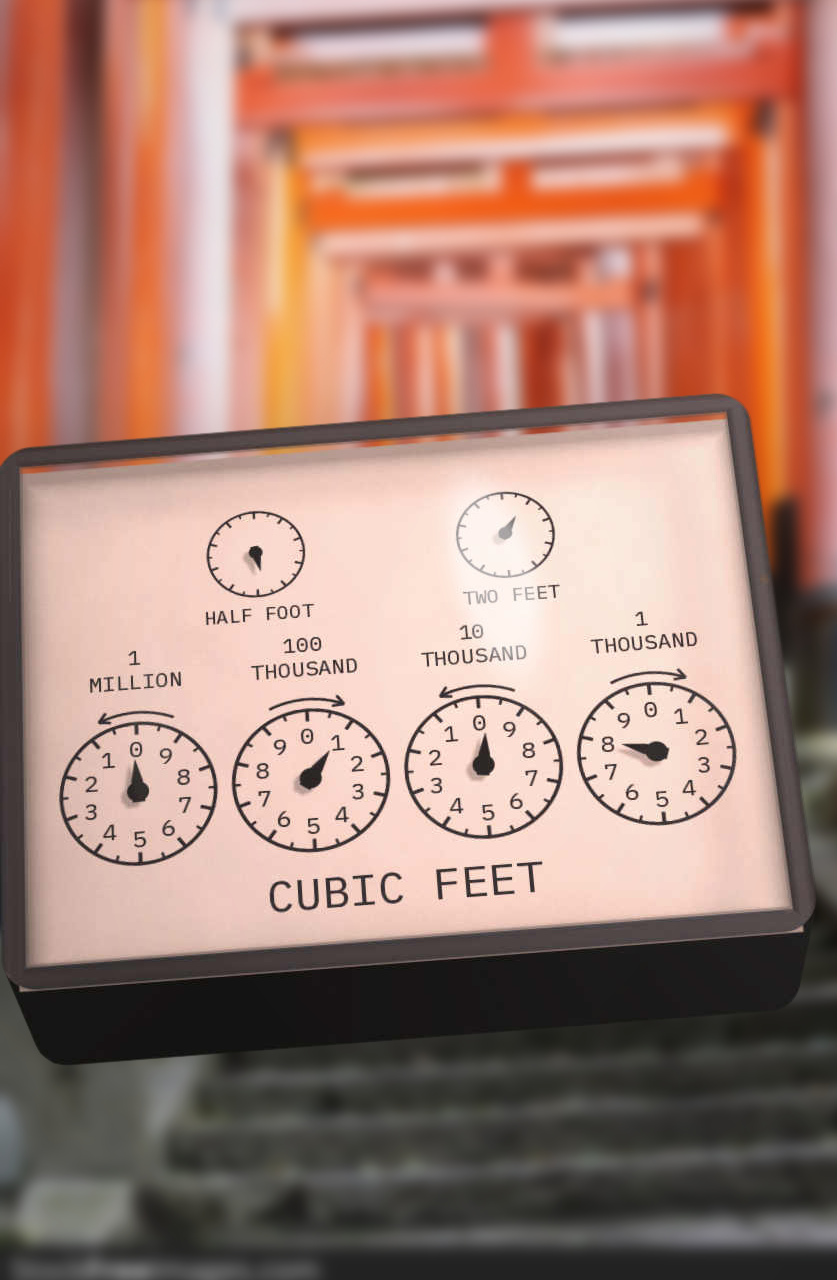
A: 9800 ft³
